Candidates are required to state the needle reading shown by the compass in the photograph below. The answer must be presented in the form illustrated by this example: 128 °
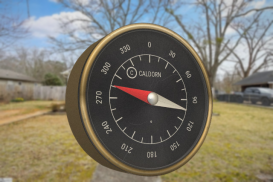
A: 285 °
